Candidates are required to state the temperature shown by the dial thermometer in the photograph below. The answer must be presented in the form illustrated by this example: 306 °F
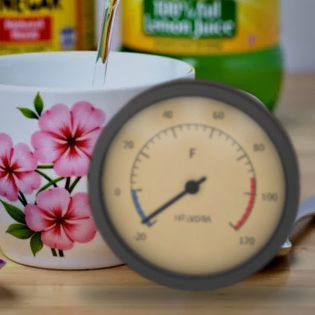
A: -16 °F
